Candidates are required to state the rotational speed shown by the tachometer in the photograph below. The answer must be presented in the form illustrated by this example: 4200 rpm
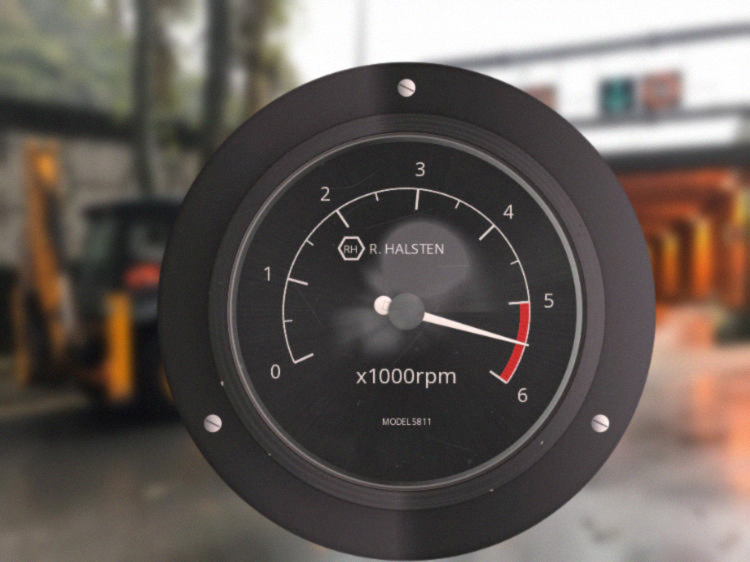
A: 5500 rpm
